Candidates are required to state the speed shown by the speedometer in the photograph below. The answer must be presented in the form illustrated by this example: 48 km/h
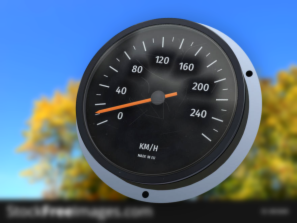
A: 10 km/h
